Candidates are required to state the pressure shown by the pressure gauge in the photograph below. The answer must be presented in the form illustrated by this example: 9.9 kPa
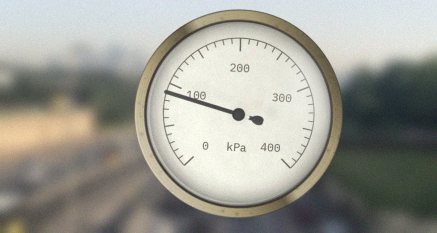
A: 90 kPa
